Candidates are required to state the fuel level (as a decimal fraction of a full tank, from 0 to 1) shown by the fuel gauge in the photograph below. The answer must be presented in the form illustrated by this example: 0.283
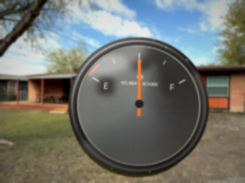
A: 0.5
